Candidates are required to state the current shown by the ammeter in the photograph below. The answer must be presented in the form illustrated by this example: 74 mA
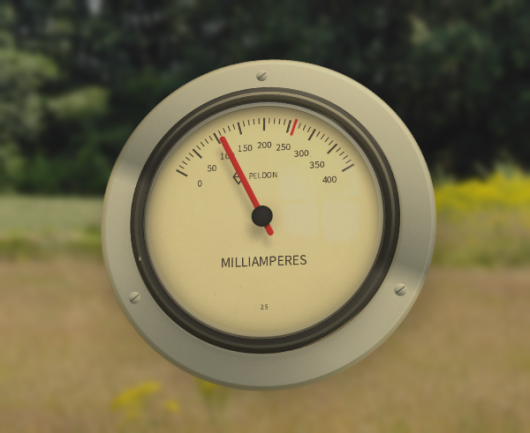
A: 110 mA
